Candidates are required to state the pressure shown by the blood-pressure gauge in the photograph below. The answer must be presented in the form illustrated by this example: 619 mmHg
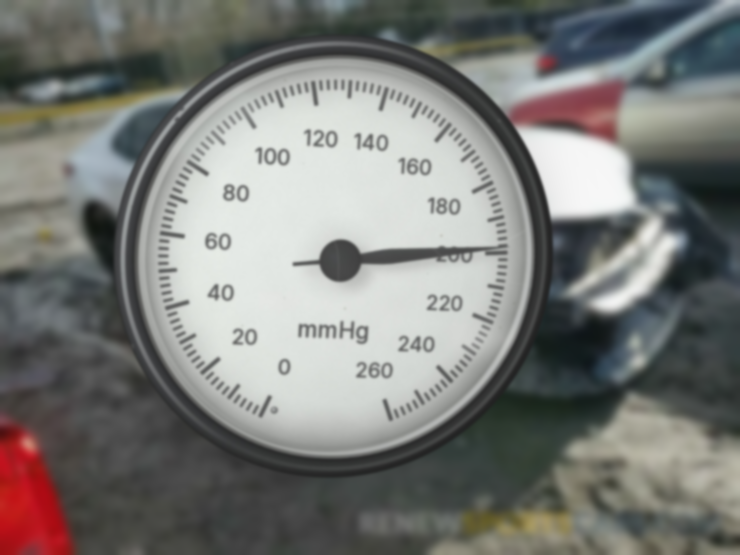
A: 198 mmHg
